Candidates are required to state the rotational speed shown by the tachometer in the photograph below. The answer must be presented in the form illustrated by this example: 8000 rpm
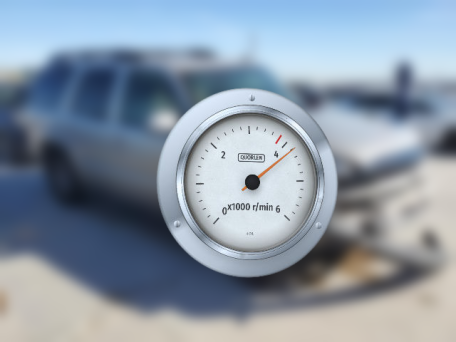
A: 4200 rpm
